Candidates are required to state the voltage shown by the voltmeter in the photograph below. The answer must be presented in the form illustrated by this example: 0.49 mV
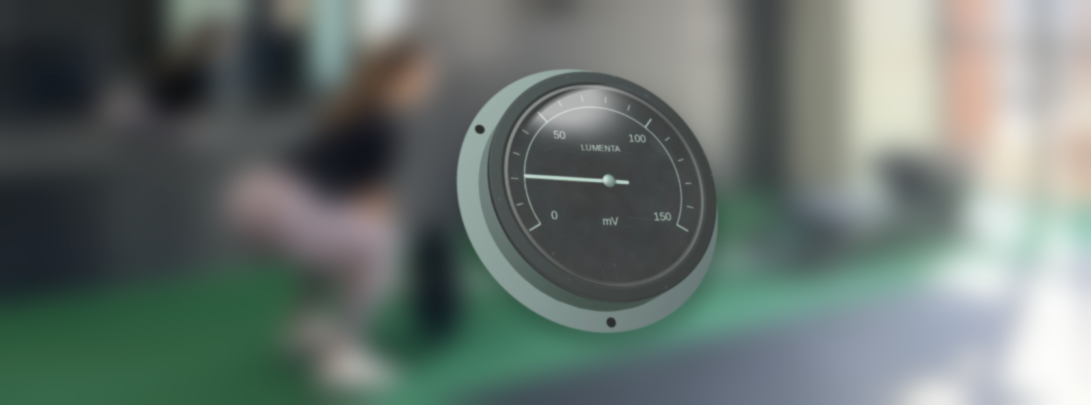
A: 20 mV
